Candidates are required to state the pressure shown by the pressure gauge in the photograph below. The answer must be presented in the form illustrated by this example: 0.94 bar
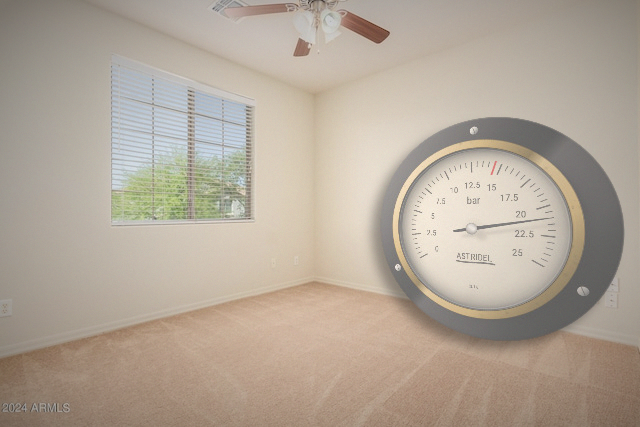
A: 21 bar
